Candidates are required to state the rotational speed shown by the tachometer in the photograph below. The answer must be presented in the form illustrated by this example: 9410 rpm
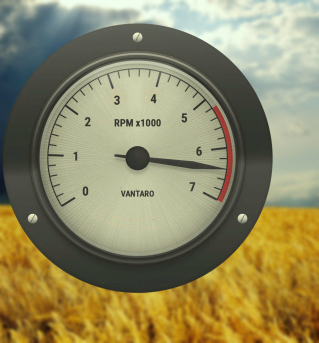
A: 6400 rpm
